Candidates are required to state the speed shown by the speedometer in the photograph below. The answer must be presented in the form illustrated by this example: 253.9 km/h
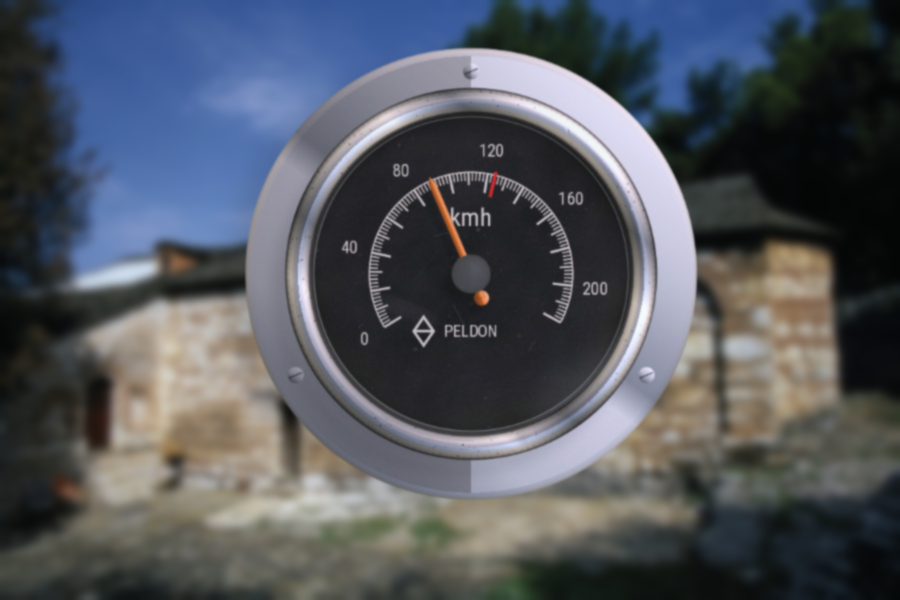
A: 90 km/h
